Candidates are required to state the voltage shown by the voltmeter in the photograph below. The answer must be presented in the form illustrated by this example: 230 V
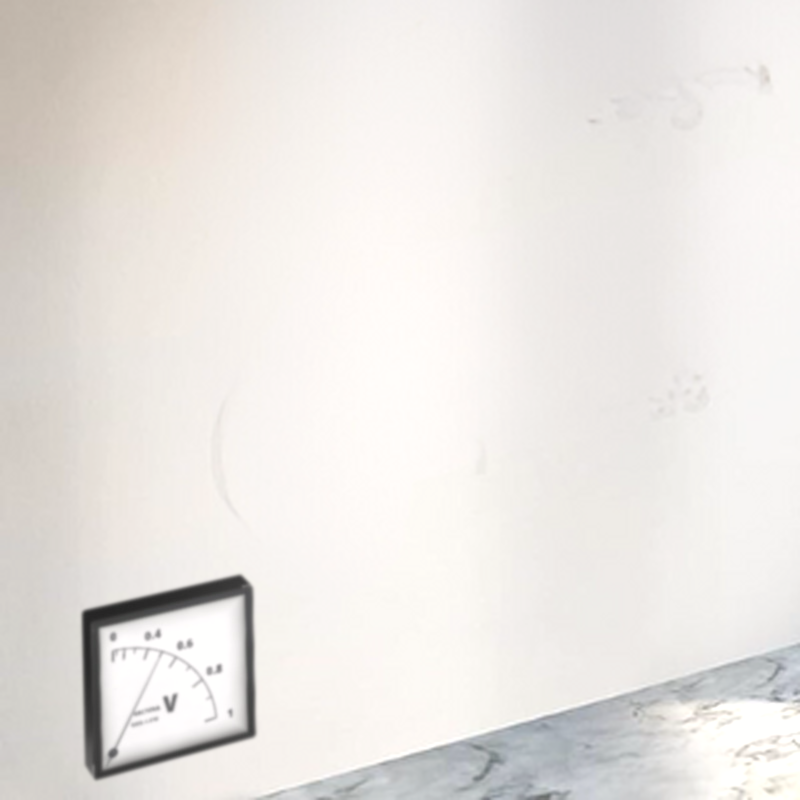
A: 0.5 V
